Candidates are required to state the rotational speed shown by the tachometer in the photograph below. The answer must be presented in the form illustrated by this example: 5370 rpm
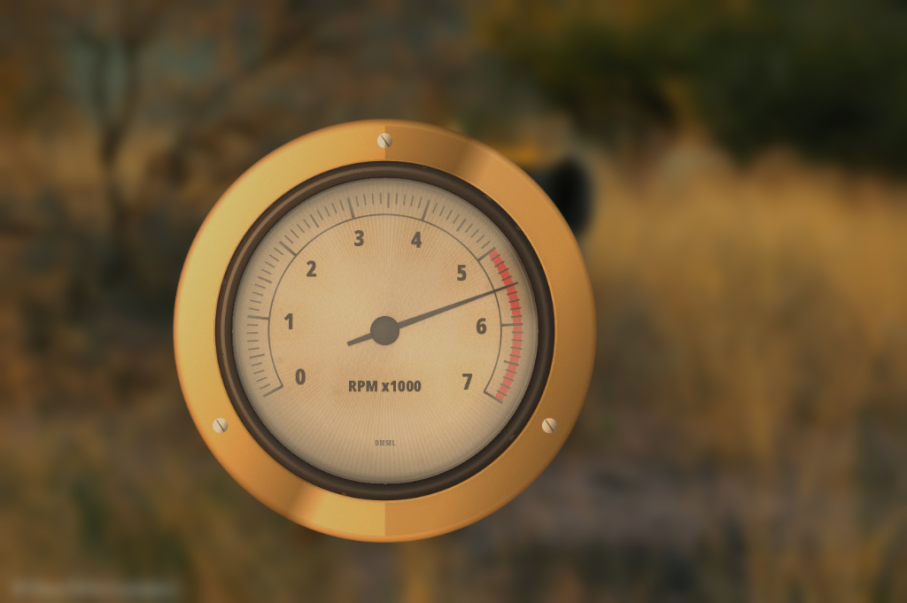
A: 5500 rpm
